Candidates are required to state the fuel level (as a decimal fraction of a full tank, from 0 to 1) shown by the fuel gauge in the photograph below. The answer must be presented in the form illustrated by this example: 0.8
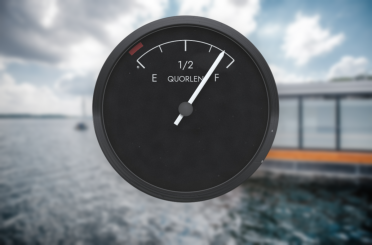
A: 0.875
